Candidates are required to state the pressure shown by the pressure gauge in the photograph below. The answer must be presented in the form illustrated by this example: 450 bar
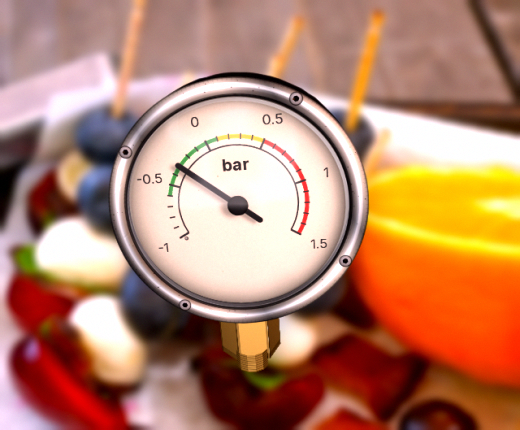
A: -0.3 bar
